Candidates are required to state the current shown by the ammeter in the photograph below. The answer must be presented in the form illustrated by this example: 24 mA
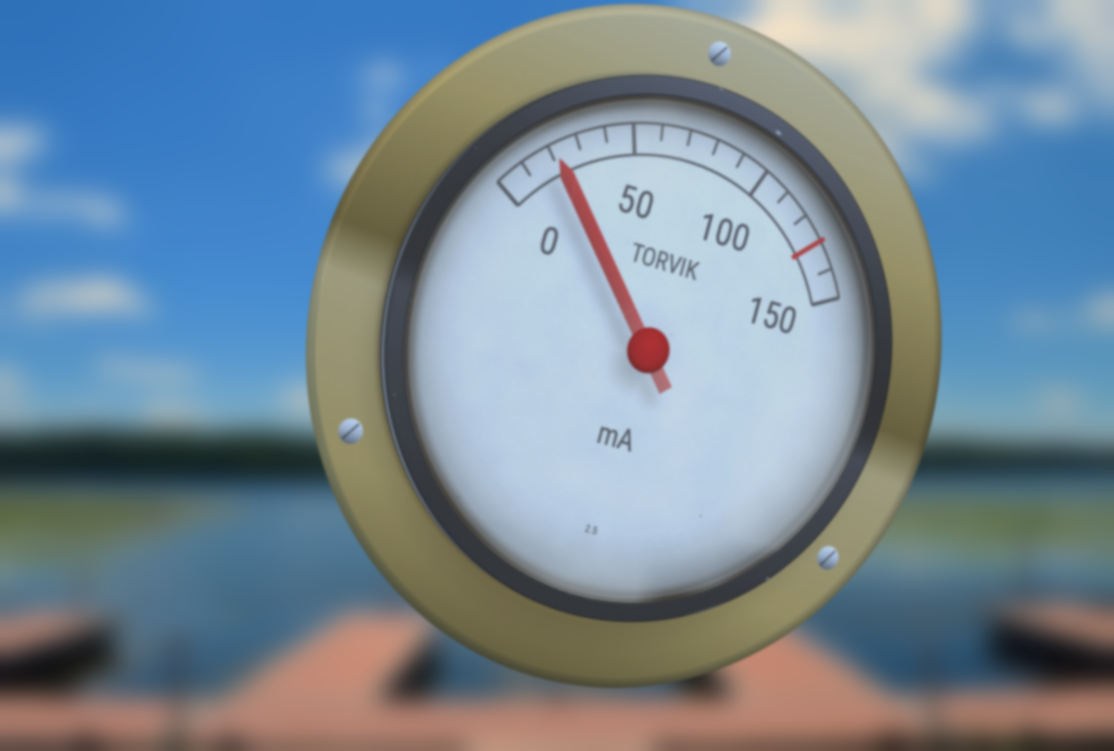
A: 20 mA
